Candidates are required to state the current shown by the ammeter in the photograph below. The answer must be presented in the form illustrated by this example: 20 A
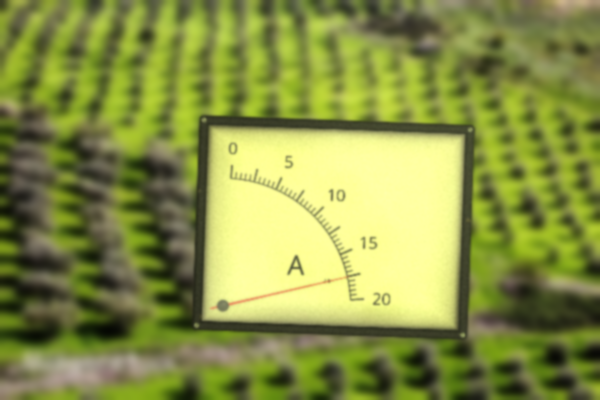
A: 17.5 A
